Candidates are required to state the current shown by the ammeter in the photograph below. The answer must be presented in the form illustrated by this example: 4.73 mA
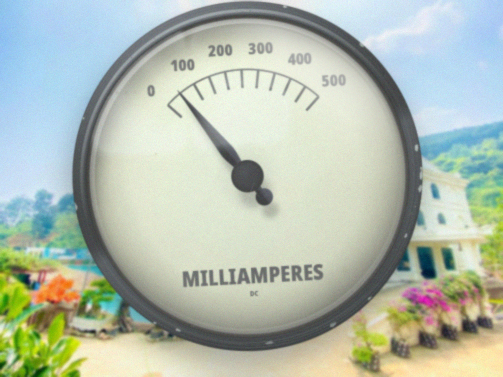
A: 50 mA
